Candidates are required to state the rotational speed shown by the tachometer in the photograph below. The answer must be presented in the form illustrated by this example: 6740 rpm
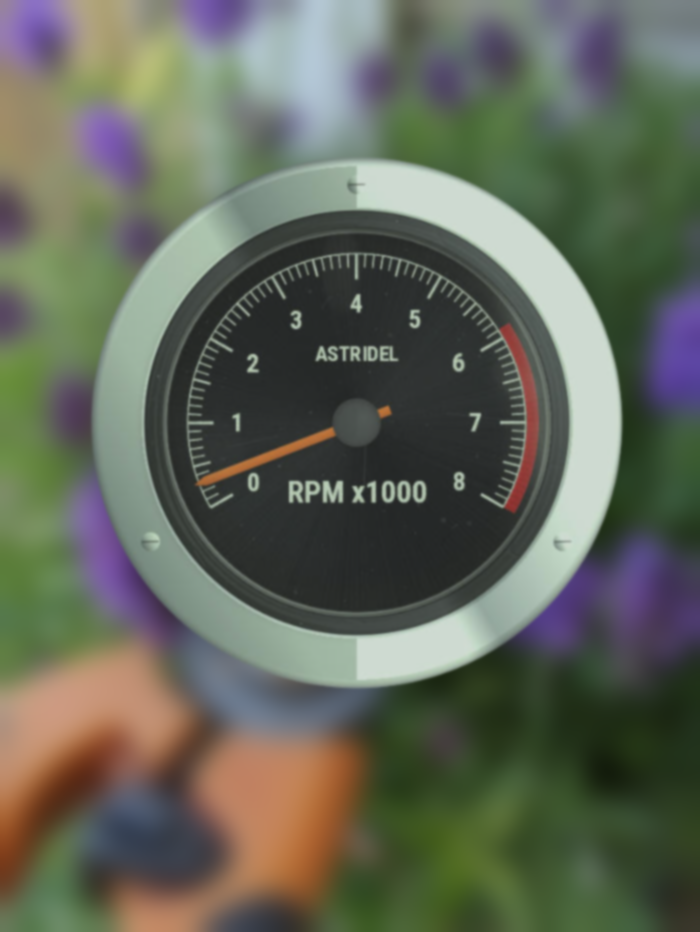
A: 300 rpm
